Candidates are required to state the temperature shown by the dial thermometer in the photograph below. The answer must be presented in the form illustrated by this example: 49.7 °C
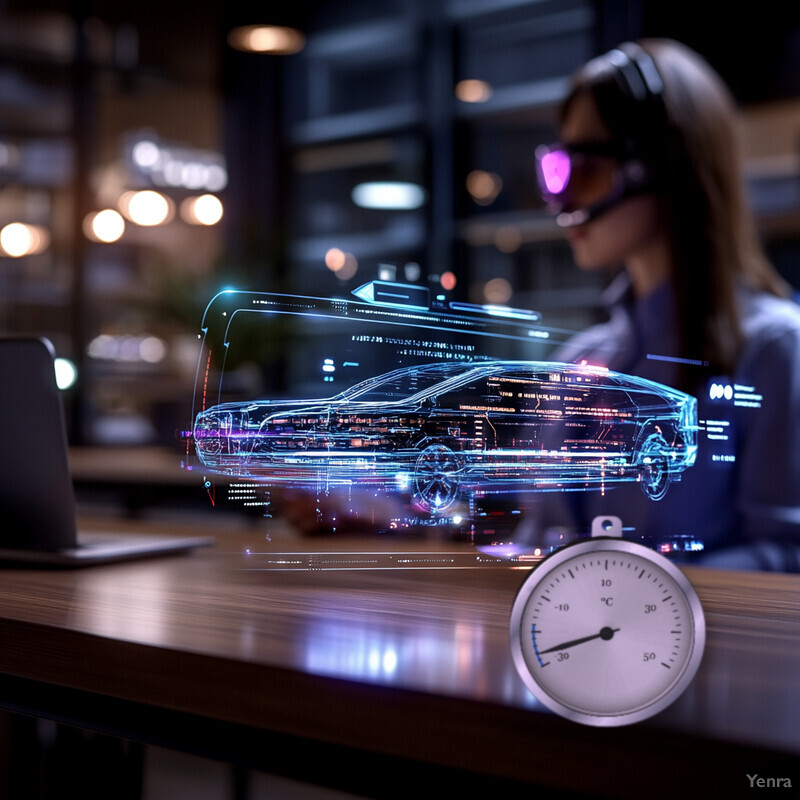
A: -26 °C
